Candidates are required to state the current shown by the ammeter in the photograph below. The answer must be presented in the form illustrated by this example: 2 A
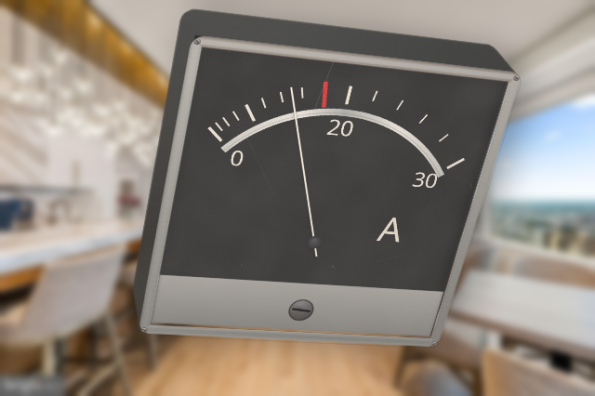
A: 15 A
